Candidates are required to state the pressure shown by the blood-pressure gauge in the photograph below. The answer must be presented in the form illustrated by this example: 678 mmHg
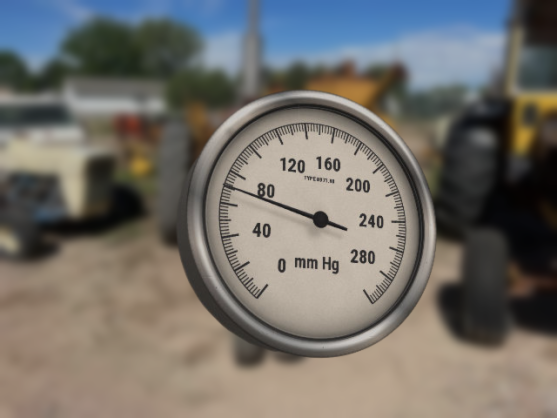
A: 70 mmHg
